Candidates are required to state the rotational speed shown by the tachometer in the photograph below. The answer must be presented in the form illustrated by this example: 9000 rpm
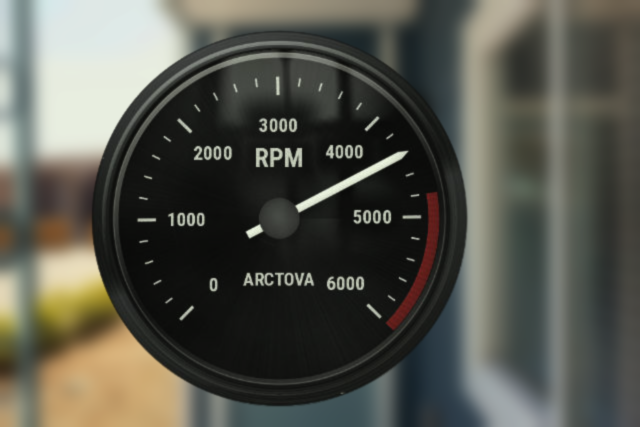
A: 4400 rpm
